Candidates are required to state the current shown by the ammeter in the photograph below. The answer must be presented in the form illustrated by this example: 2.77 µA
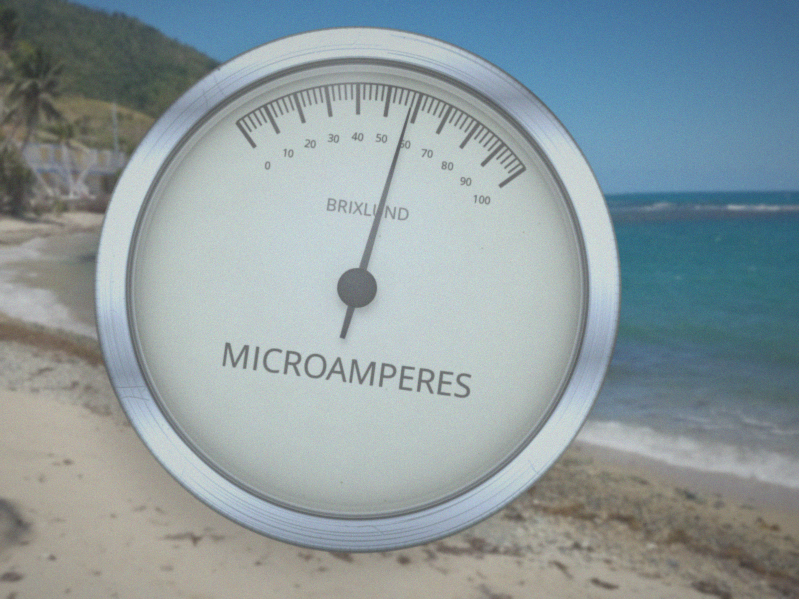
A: 58 µA
